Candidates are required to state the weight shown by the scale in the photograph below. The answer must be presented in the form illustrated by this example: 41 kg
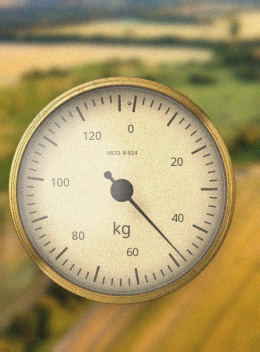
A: 48 kg
